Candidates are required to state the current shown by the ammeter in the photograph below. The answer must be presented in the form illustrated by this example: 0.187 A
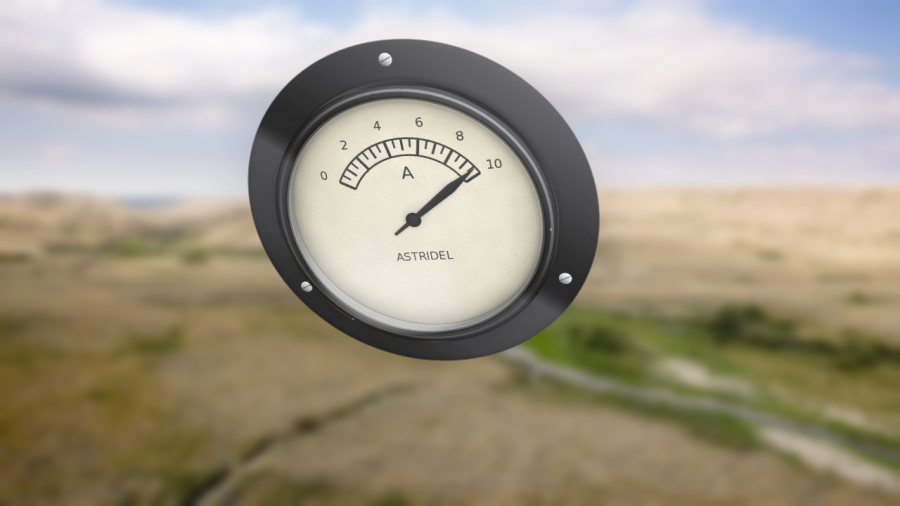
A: 9.5 A
